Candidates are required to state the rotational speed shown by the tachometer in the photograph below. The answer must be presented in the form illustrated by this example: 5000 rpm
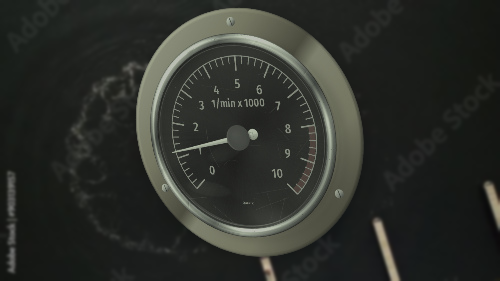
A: 1200 rpm
